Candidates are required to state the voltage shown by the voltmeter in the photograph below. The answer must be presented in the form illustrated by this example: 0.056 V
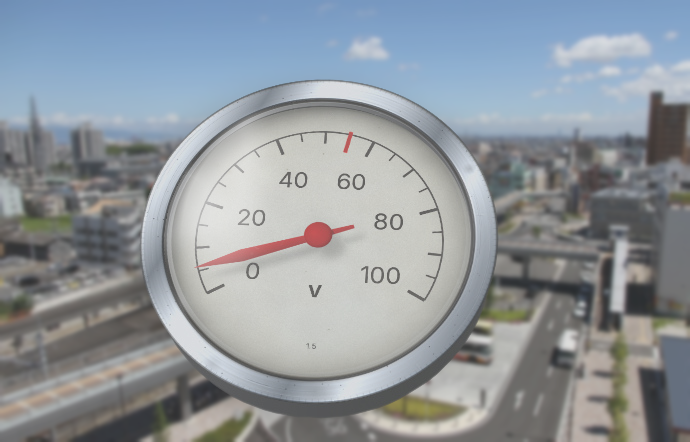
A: 5 V
